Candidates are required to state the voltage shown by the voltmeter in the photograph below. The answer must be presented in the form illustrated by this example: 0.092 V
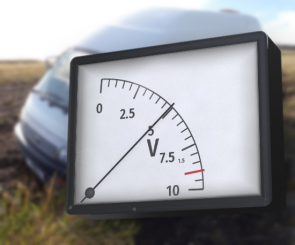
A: 5 V
